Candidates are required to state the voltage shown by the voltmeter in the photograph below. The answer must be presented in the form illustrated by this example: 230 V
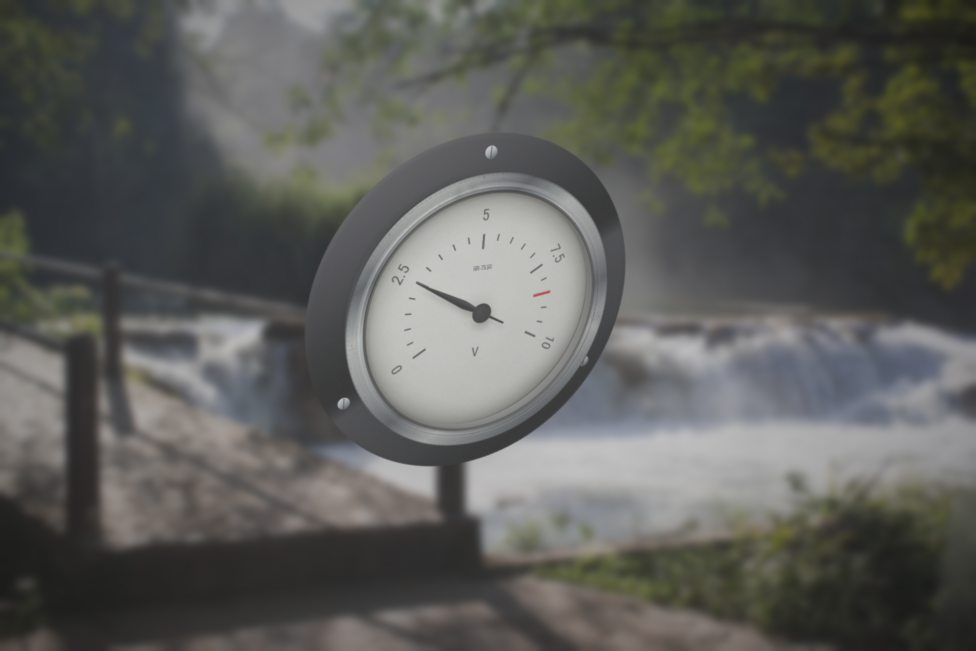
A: 2.5 V
